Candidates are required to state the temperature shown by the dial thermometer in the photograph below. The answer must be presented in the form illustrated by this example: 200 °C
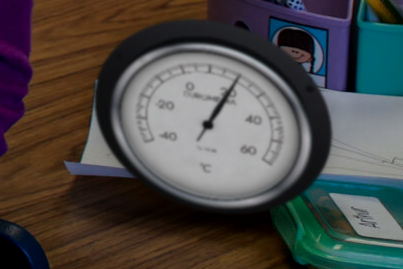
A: 20 °C
